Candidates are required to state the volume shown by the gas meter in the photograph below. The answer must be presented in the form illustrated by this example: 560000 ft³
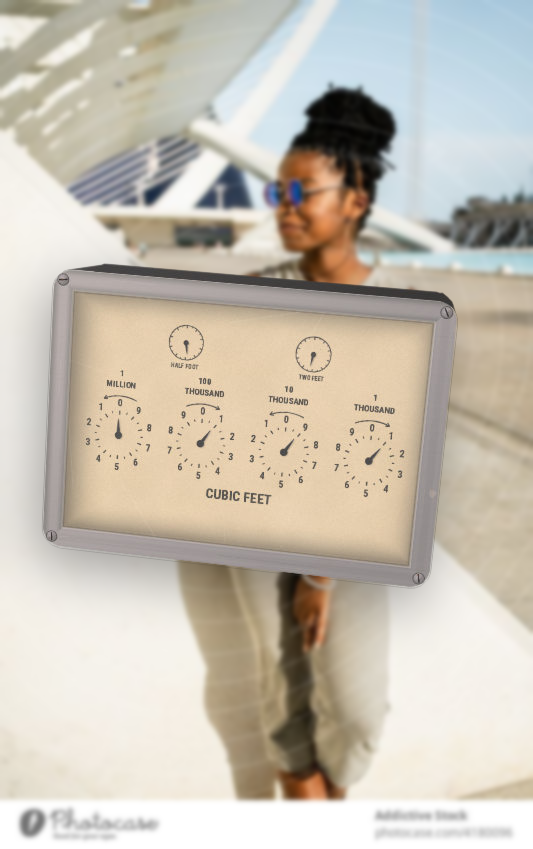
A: 9100 ft³
